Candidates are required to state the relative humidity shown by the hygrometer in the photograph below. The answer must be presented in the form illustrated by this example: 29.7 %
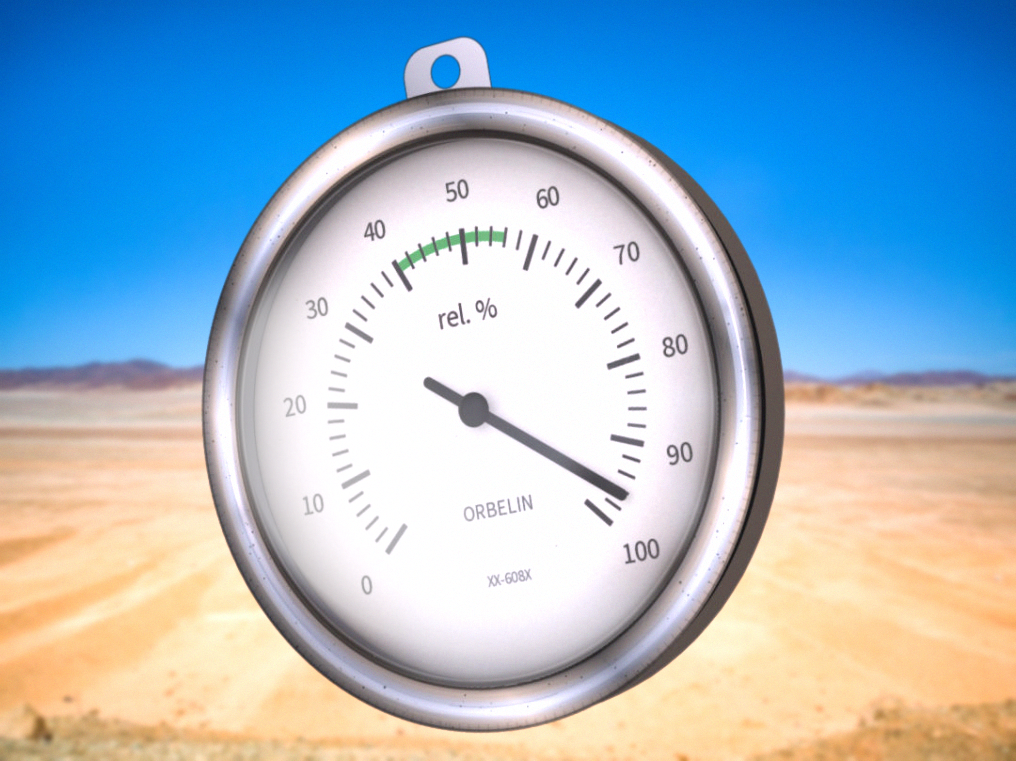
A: 96 %
